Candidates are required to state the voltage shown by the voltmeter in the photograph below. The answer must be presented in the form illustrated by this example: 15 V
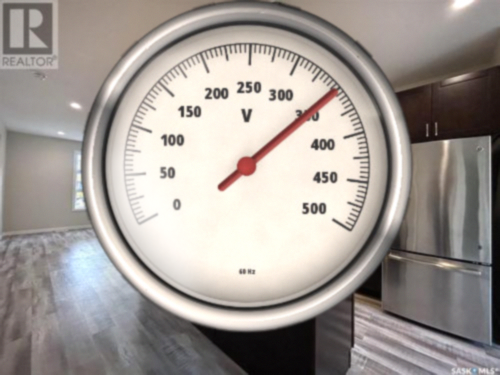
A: 350 V
